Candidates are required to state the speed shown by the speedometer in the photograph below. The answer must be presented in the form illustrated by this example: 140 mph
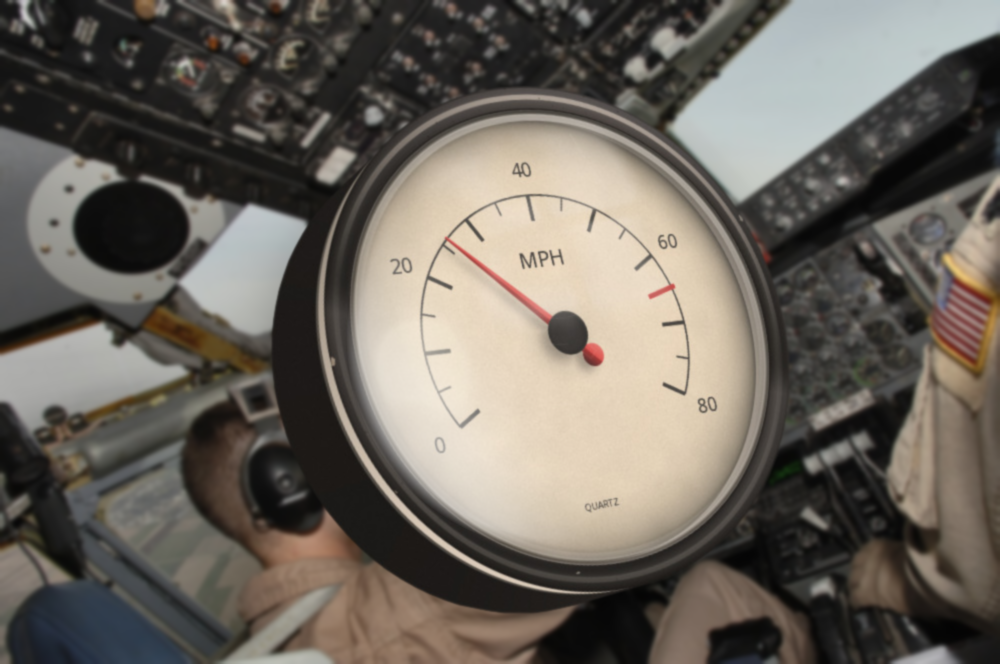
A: 25 mph
